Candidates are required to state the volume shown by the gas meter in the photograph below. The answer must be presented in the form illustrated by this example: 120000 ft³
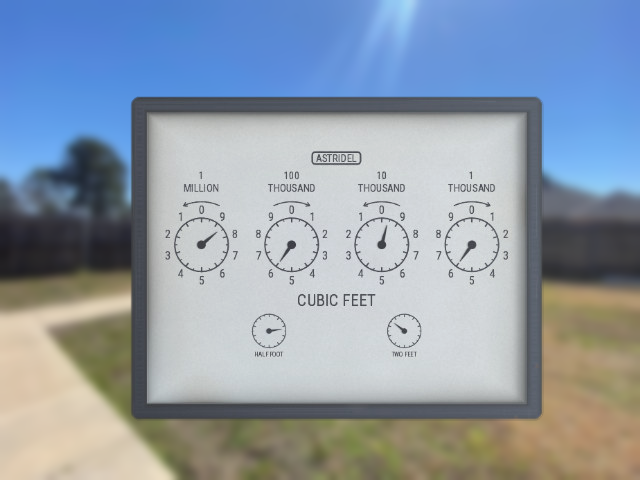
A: 859600 ft³
